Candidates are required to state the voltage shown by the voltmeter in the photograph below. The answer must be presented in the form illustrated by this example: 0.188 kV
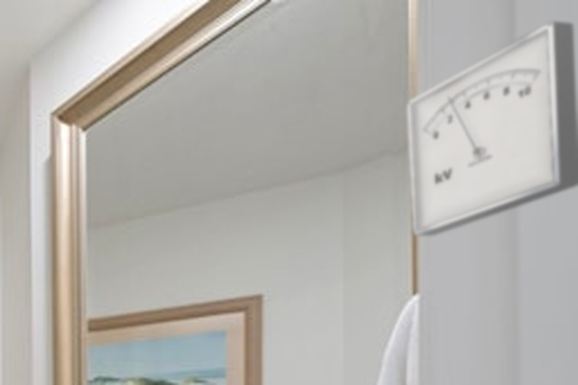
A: 3 kV
